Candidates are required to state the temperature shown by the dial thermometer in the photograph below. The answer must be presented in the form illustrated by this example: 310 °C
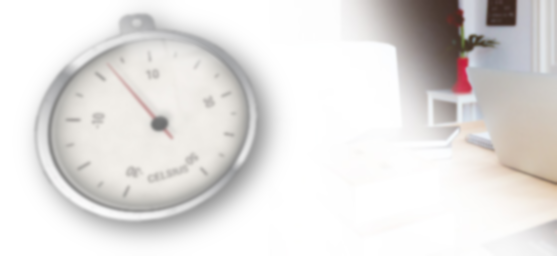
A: 2.5 °C
